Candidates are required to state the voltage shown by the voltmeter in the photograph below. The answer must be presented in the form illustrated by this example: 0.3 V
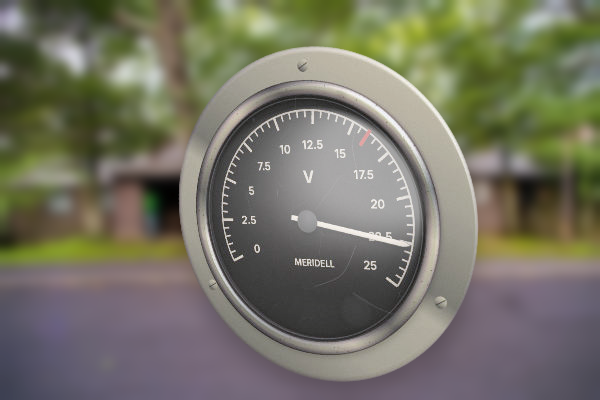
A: 22.5 V
